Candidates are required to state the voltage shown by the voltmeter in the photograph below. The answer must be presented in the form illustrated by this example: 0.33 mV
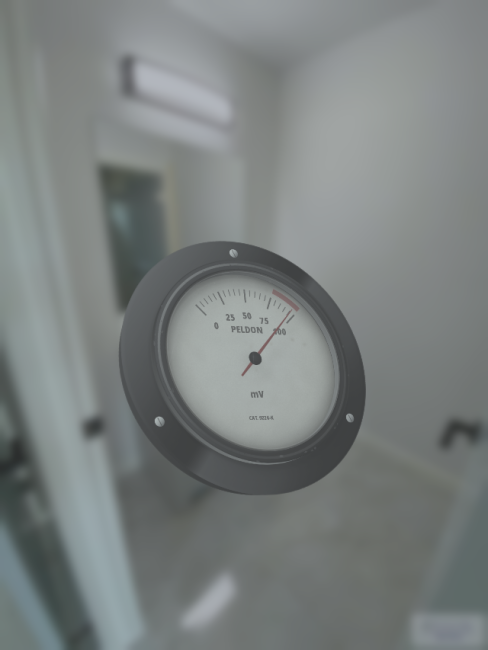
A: 95 mV
